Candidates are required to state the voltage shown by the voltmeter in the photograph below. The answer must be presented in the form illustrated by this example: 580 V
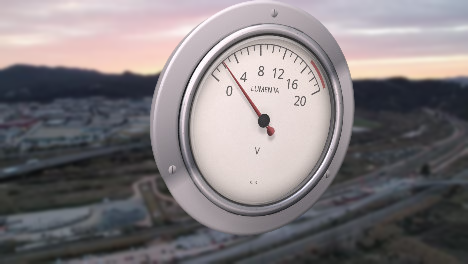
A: 2 V
